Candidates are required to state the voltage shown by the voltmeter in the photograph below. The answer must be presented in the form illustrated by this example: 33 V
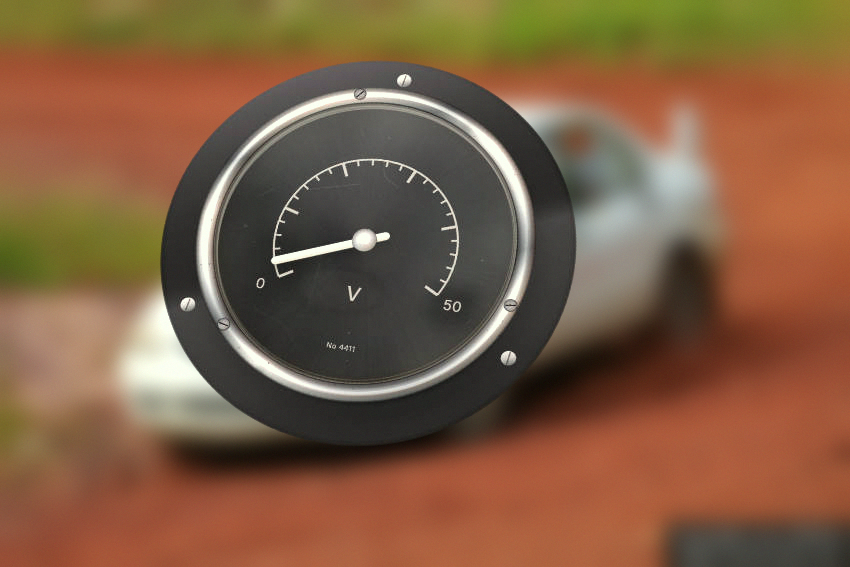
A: 2 V
